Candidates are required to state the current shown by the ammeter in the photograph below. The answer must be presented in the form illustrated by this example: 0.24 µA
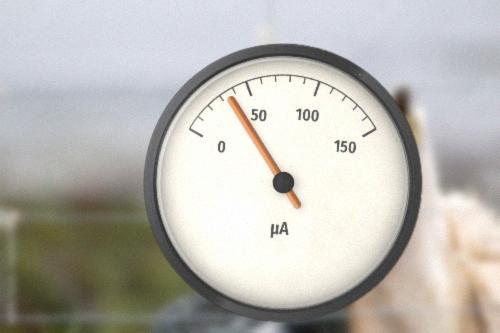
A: 35 µA
